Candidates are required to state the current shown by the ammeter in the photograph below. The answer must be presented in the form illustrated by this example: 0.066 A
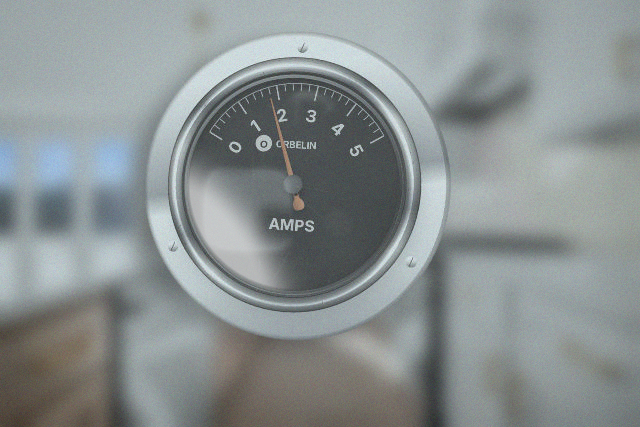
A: 1.8 A
